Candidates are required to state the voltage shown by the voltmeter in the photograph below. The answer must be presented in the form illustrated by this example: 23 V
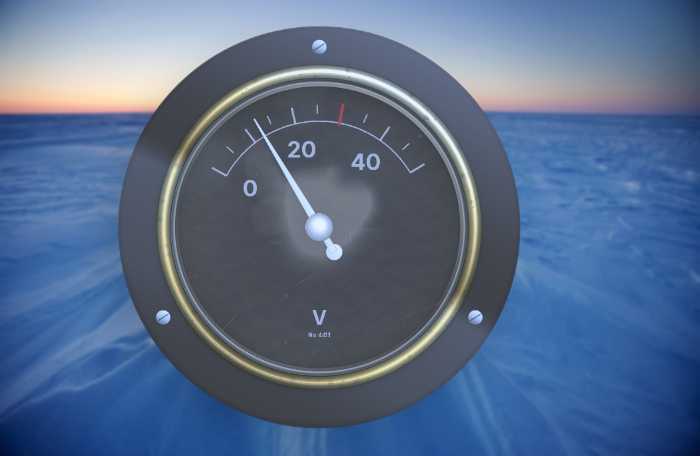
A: 12.5 V
